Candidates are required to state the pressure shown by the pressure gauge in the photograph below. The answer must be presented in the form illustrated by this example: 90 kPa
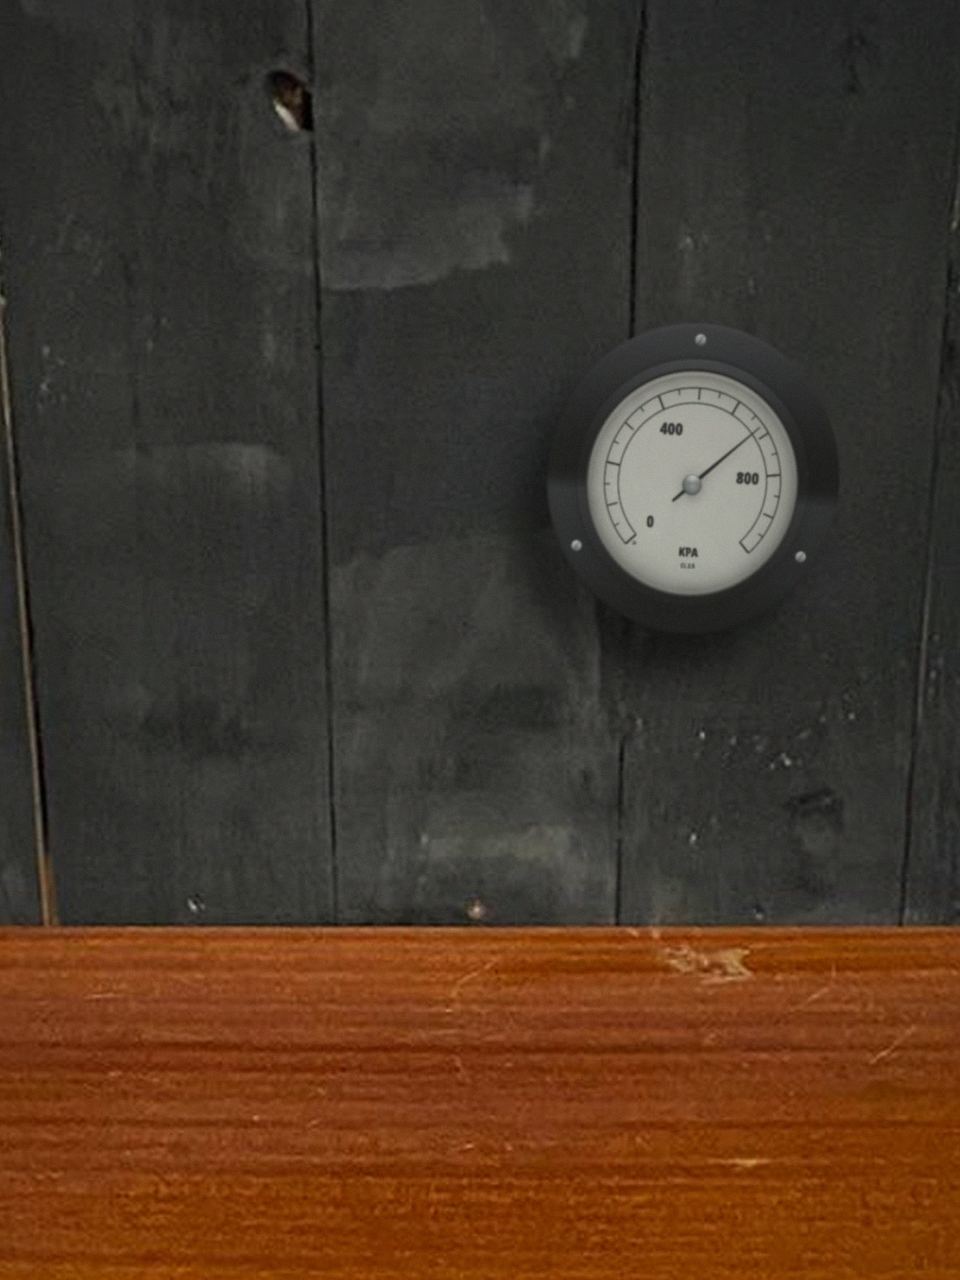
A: 675 kPa
